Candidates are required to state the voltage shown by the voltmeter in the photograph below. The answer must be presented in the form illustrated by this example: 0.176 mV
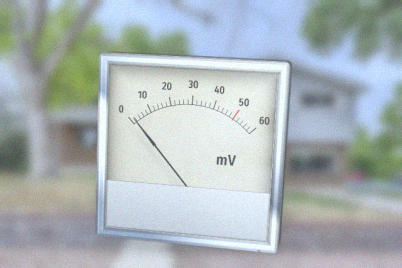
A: 2 mV
